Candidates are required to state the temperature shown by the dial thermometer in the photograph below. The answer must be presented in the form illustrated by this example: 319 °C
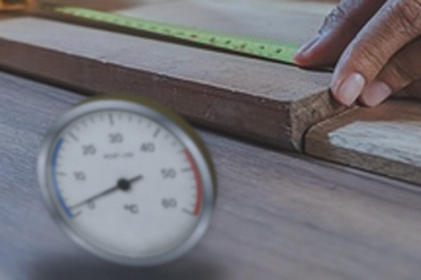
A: 2 °C
